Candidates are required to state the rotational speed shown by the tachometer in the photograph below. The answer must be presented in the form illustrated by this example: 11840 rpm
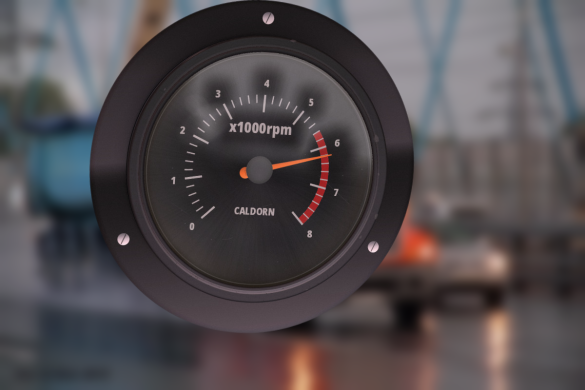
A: 6200 rpm
